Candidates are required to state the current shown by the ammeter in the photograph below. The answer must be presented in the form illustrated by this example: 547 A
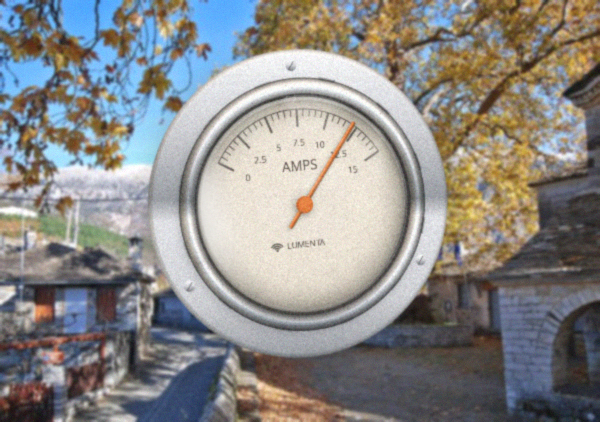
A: 12 A
